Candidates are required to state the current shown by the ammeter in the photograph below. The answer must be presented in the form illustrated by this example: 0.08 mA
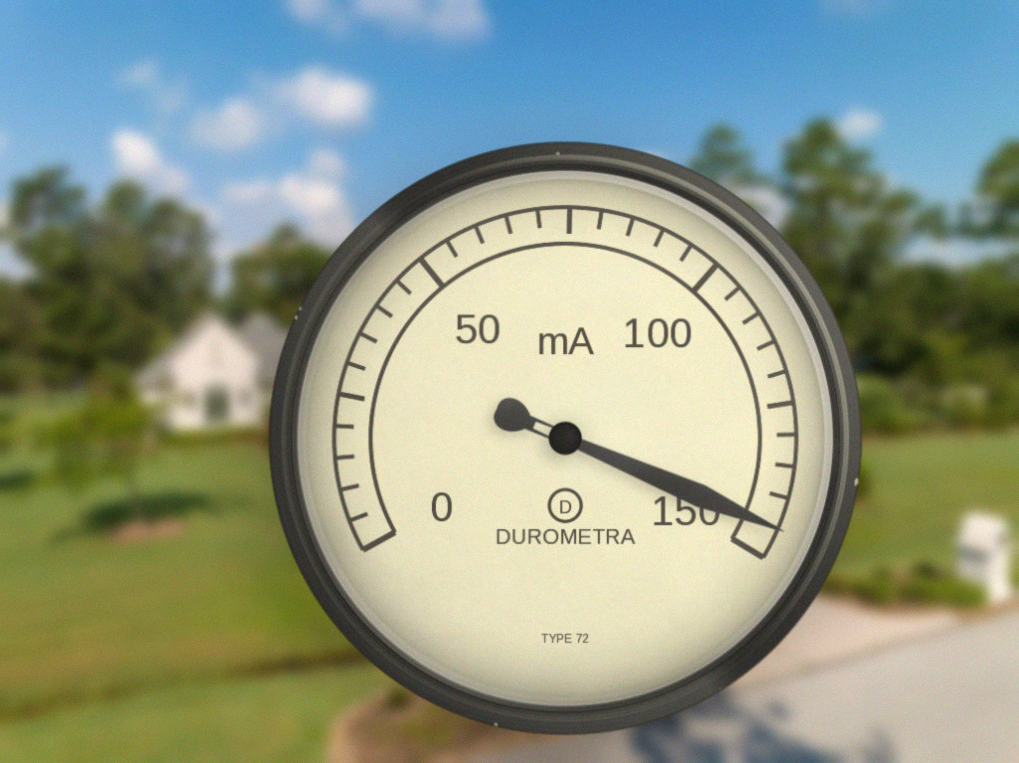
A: 145 mA
